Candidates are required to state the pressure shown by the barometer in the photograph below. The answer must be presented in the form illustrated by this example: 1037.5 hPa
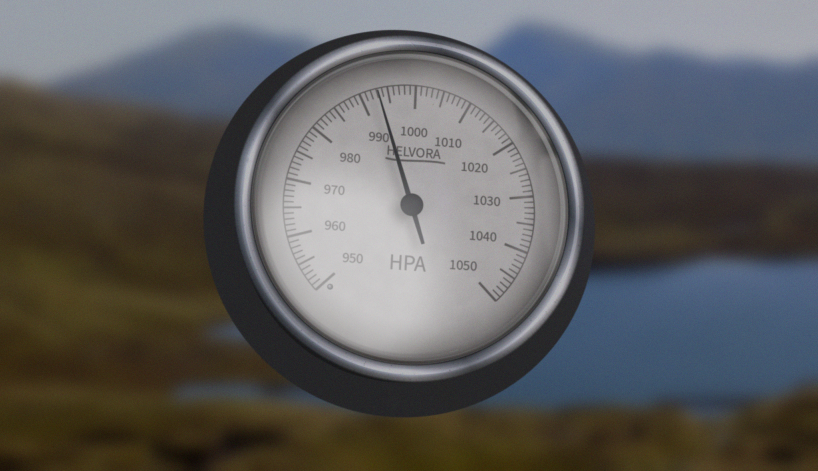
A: 993 hPa
